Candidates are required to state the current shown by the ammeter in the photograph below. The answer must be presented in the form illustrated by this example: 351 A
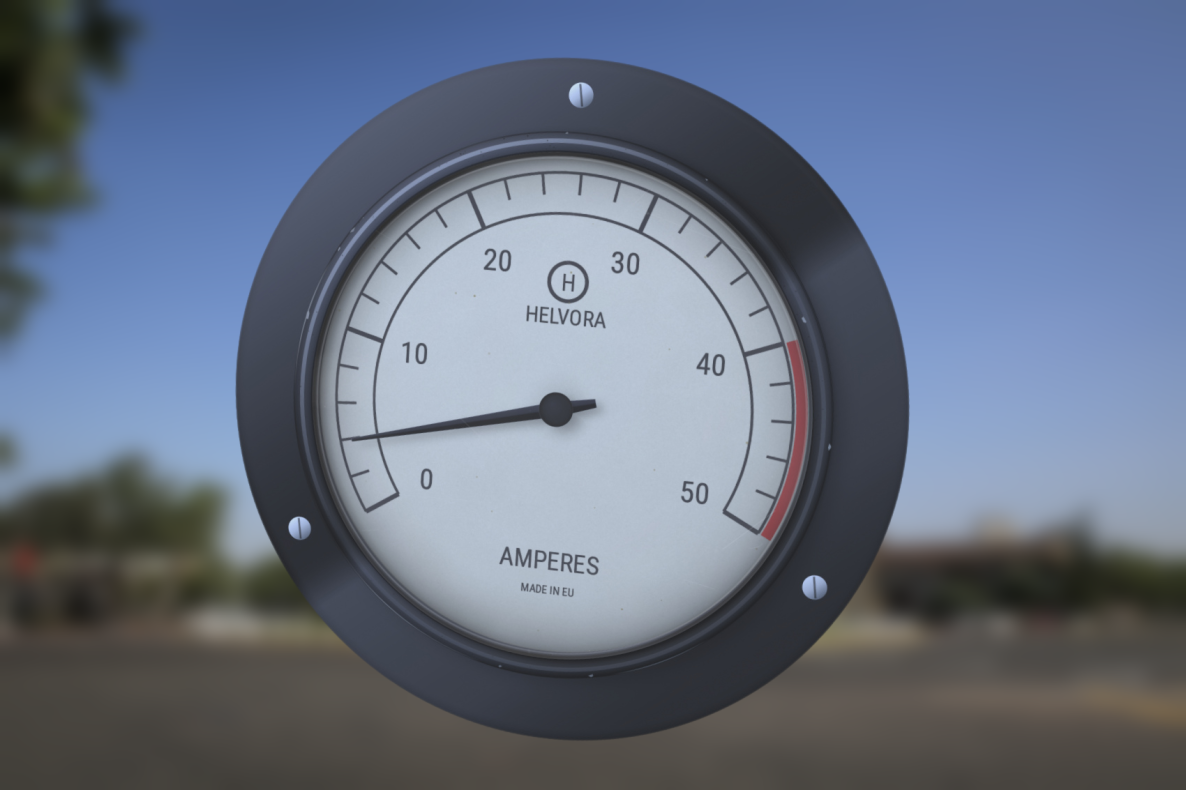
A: 4 A
